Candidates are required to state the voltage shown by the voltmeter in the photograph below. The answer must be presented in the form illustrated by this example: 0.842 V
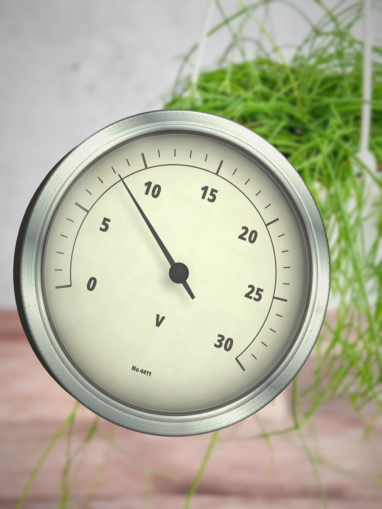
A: 8 V
